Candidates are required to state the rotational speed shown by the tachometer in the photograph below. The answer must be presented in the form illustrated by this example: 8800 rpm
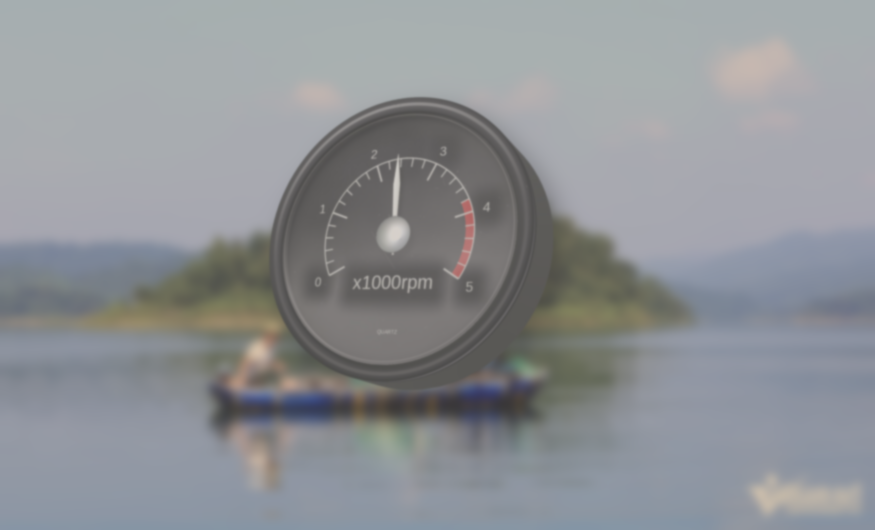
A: 2400 rpm
